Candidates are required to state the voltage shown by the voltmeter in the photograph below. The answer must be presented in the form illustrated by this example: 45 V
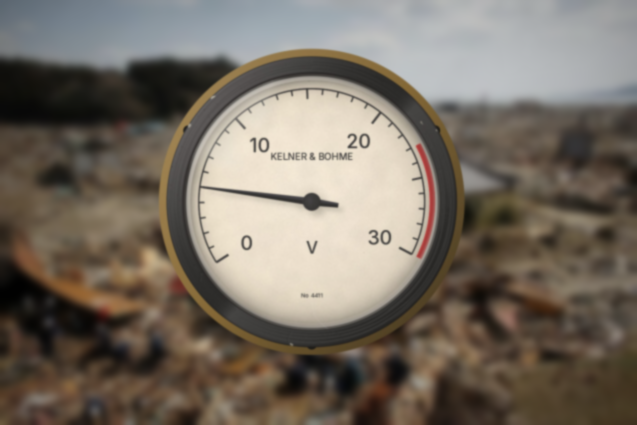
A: 5 V
